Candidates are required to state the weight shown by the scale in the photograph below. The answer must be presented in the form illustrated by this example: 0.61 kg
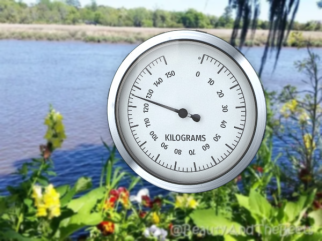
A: 126 kg
